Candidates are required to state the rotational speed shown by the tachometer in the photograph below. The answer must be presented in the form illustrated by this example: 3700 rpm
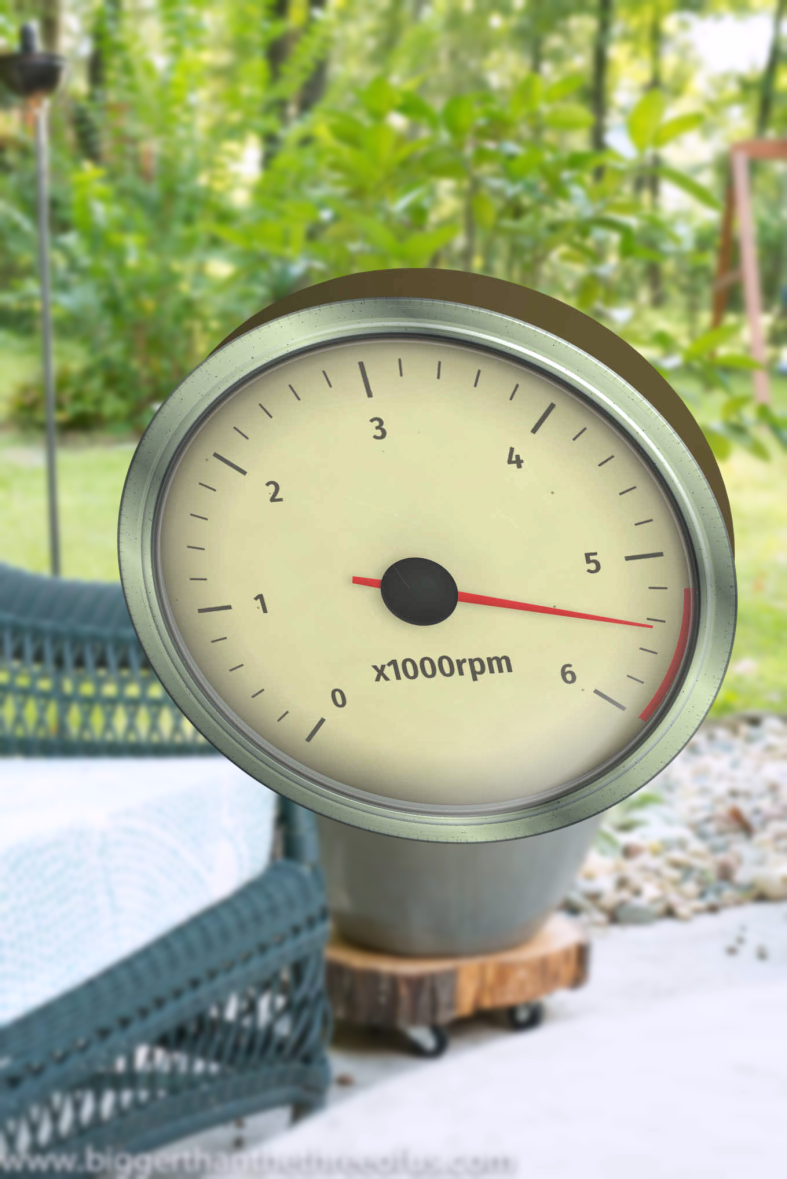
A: 5400 rpm
